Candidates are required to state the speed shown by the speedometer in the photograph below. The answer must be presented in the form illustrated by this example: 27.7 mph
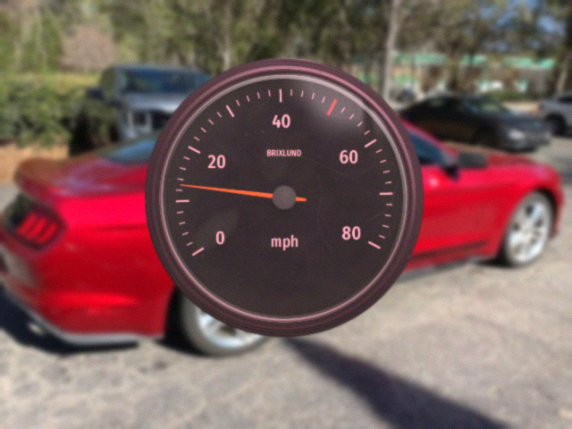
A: 13 mph
